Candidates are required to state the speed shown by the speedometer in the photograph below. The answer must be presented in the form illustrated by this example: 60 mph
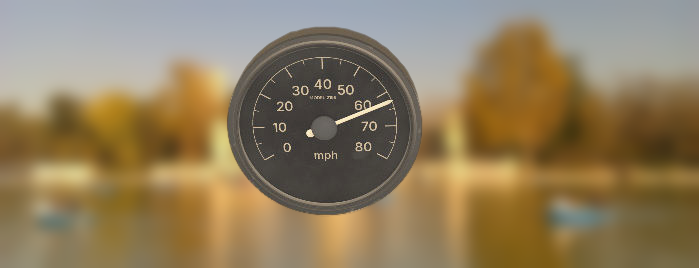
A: 62.5 mph
